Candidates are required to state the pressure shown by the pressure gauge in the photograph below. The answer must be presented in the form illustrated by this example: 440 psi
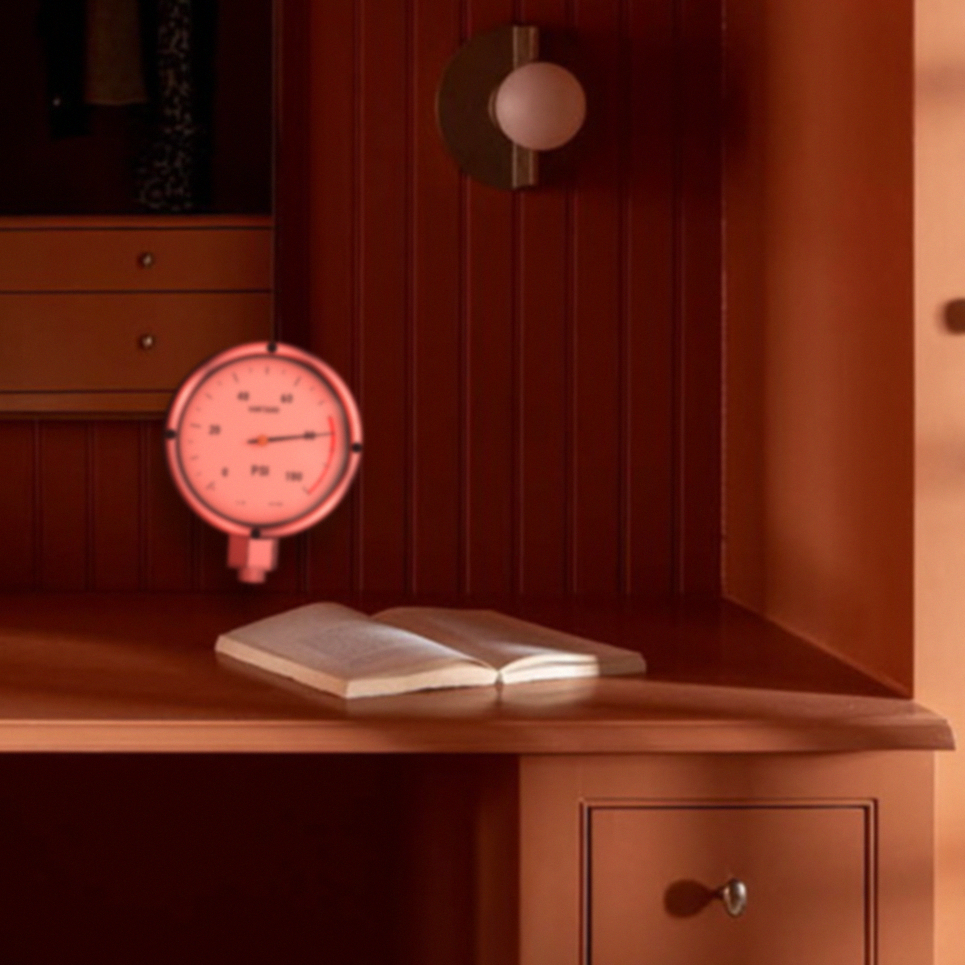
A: 80 psi
